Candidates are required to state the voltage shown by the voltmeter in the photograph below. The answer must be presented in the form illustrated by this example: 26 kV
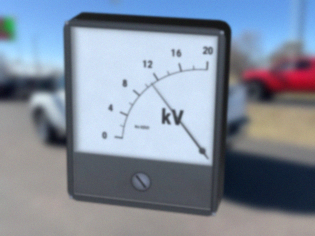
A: 11 kV
